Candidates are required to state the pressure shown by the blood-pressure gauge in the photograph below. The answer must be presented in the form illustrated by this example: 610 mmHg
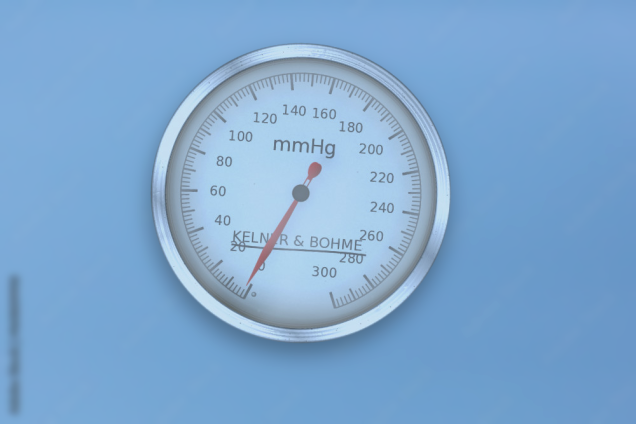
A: 2 mmHg
